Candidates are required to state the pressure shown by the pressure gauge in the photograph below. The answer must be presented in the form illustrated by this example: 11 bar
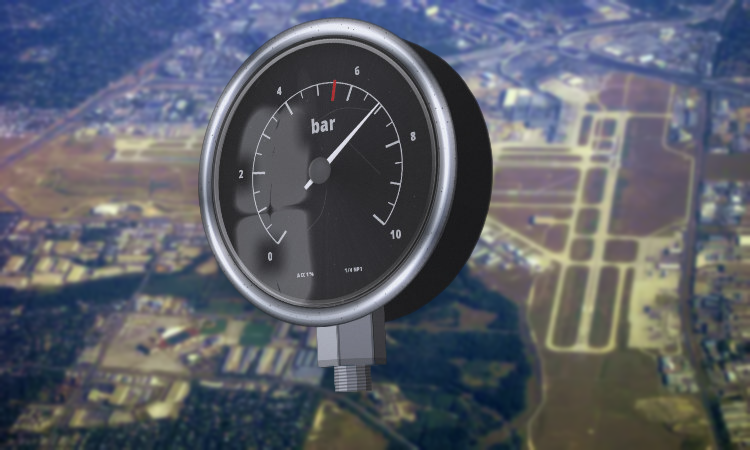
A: 7 bar
